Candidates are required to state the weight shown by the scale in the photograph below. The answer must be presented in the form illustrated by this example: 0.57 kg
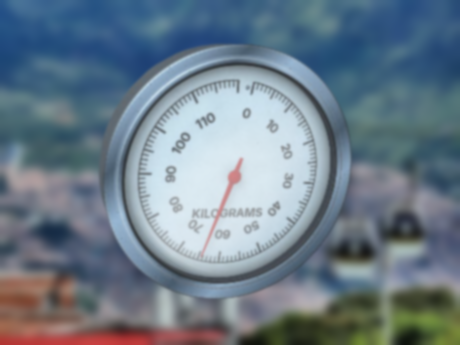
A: 65 kg
